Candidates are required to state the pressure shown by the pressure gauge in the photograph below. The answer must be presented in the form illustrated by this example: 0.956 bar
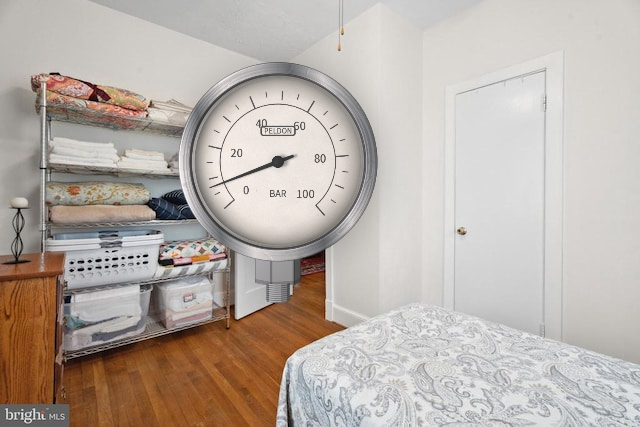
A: 7.5 bar
